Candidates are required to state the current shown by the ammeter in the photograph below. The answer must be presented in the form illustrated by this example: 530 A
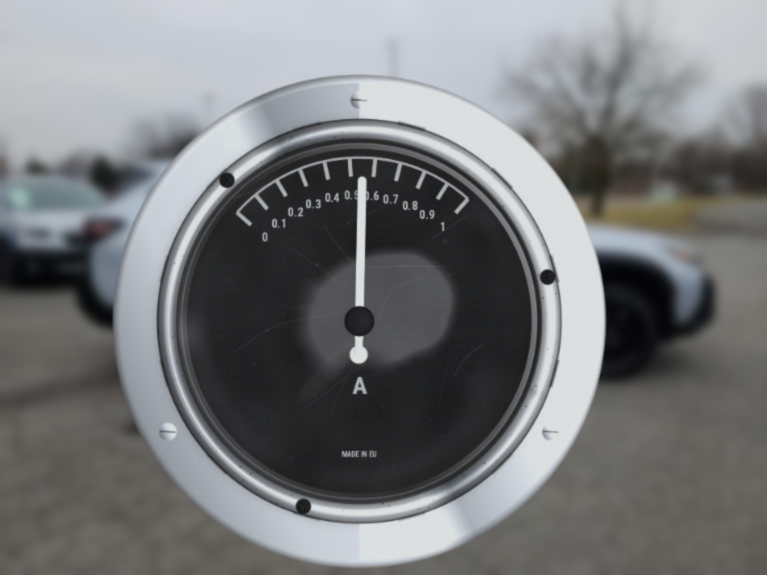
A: 0.55 A
